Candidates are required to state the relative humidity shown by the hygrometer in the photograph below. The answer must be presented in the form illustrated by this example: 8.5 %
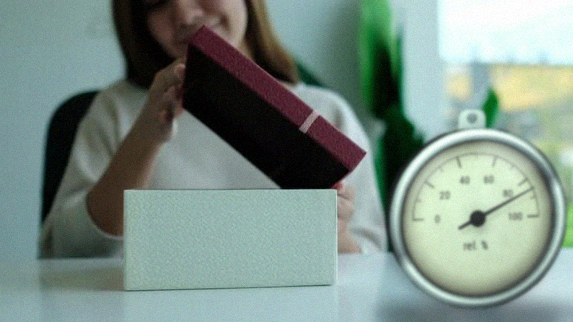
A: 85 %
